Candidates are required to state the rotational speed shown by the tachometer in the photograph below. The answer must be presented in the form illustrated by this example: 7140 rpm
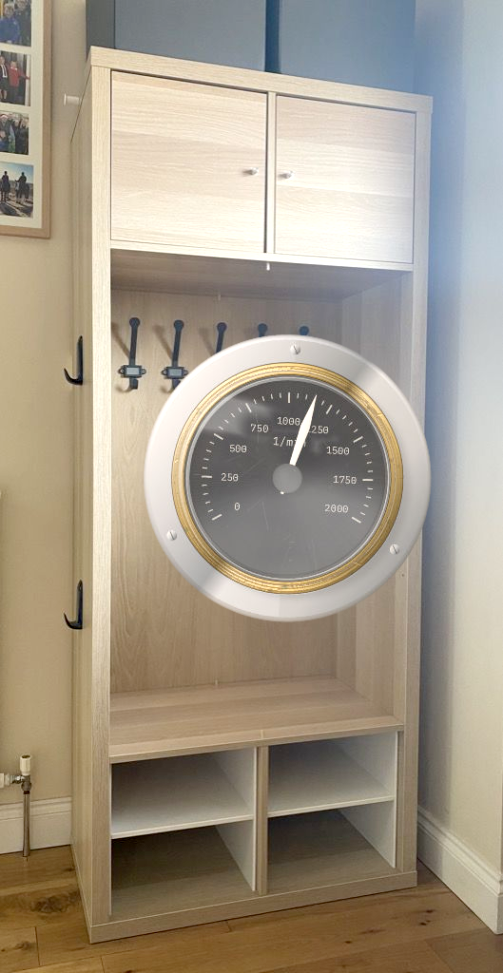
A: 1150 rpm
